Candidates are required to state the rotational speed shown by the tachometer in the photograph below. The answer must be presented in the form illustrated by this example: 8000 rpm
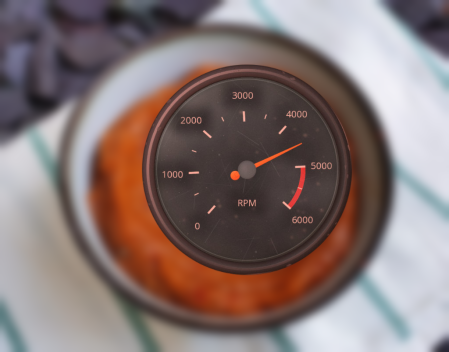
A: 4500 rpm
